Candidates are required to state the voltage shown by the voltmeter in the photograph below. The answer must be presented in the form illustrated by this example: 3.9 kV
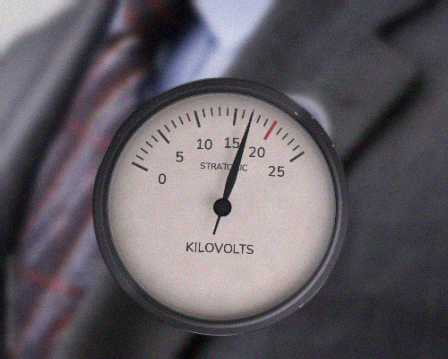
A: 17 kV
